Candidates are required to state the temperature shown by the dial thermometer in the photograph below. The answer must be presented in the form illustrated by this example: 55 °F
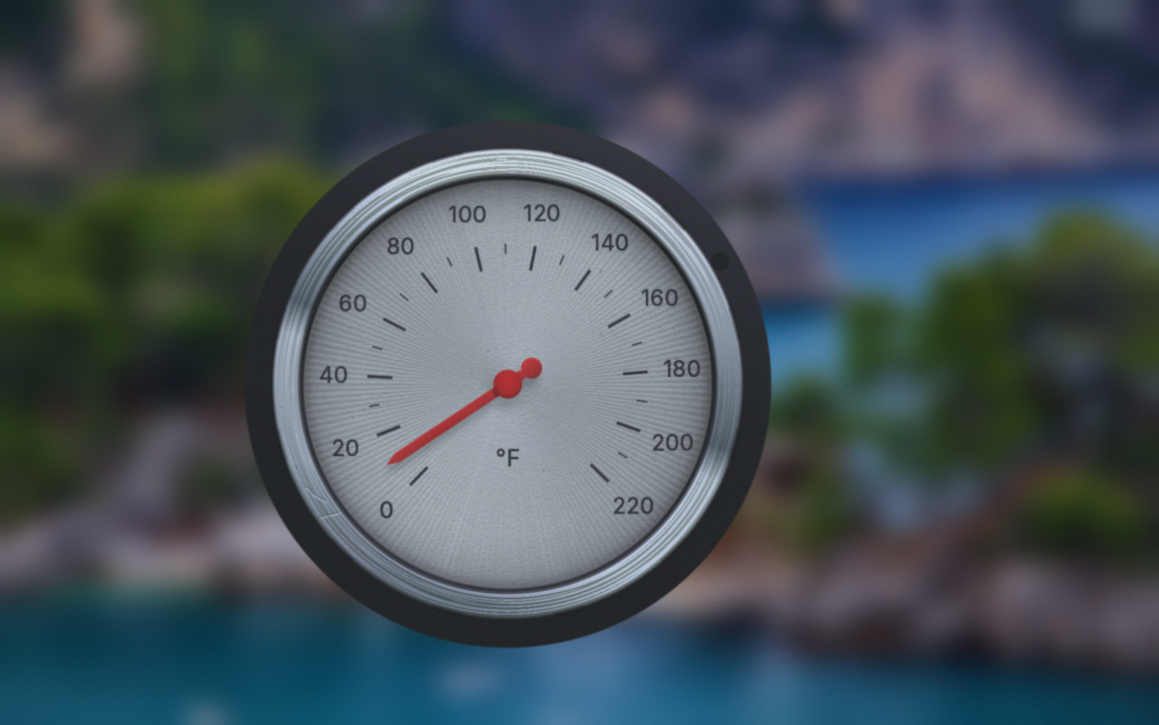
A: 10 °F
